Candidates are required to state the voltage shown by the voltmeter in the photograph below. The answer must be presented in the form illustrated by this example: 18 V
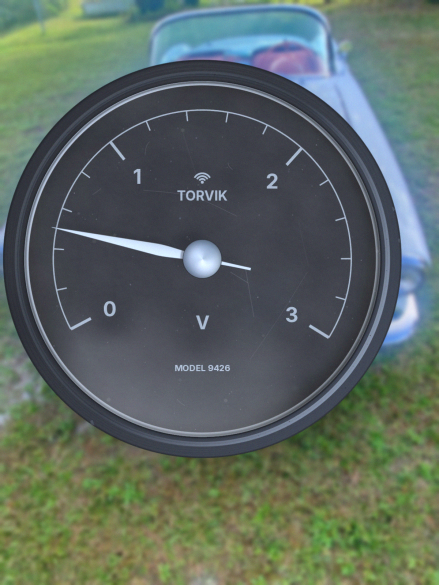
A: 0.5 V
